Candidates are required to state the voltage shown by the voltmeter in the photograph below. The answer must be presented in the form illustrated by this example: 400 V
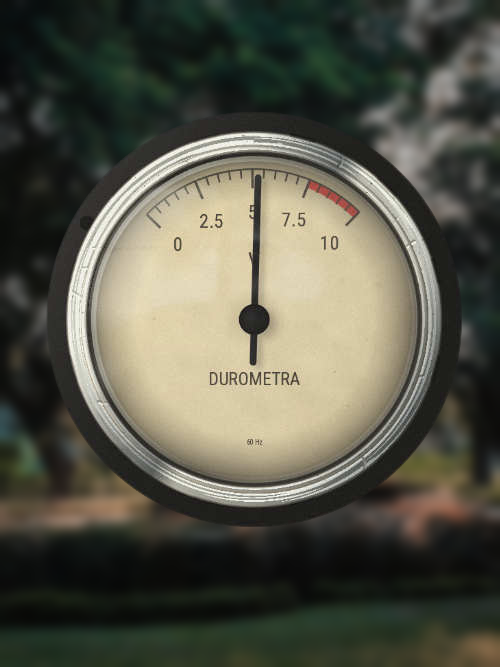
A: 5.25 V
